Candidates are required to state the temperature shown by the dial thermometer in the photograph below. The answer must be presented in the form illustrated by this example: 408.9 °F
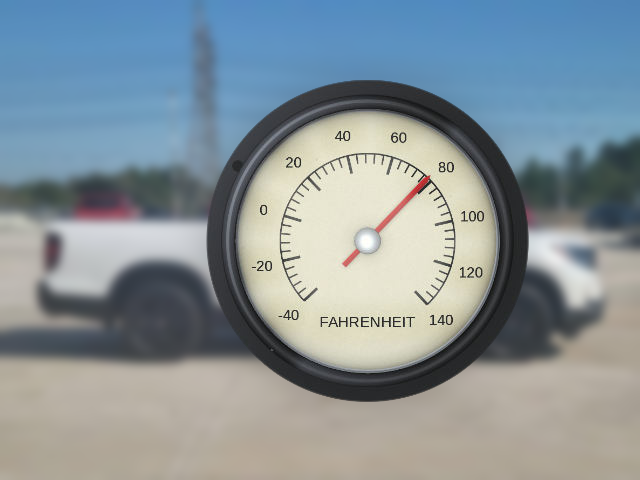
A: 78 °F
